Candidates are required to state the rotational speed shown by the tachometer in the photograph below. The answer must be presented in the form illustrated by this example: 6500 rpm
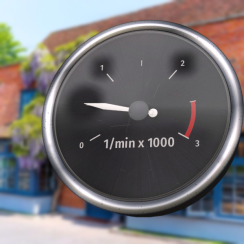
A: 500 rpm
